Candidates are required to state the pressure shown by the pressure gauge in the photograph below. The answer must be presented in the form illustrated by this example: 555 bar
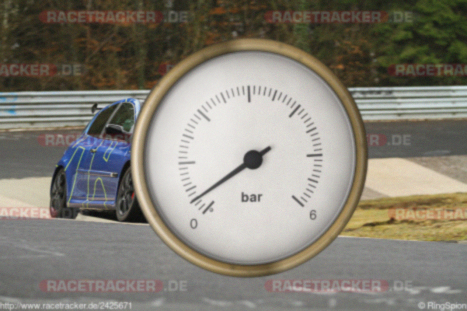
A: 0.3 bar
